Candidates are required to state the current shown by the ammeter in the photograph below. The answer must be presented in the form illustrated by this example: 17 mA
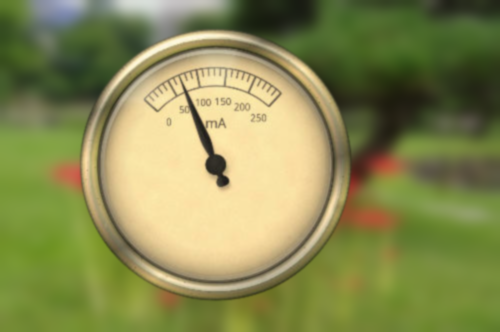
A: 70 mA
